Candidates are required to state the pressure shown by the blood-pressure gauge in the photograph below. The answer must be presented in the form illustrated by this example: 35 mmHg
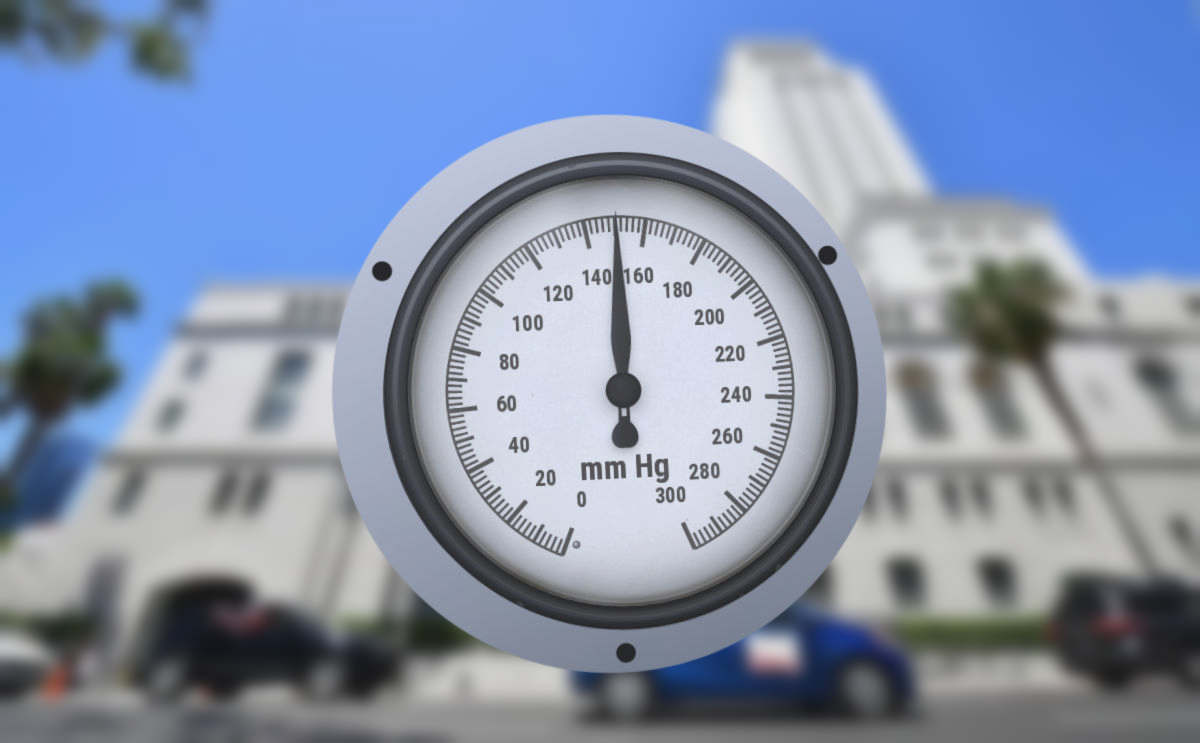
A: 150 mmHg
